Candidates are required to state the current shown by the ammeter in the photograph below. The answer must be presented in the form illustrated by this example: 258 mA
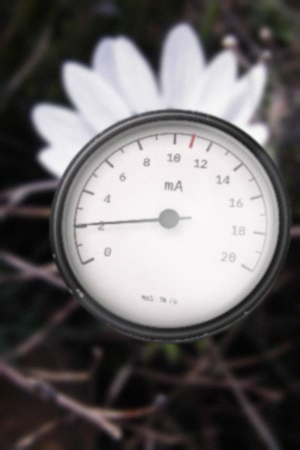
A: 2 mA
